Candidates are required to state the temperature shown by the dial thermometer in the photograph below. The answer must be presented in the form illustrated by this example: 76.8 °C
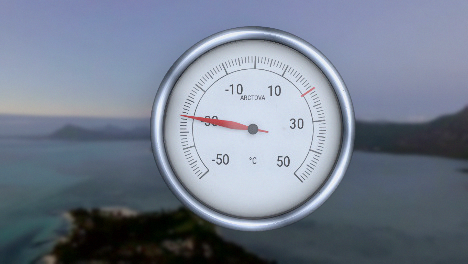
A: -30 °C
